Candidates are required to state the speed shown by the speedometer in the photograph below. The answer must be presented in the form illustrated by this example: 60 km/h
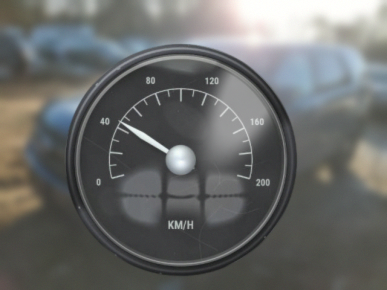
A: 45 km/h
